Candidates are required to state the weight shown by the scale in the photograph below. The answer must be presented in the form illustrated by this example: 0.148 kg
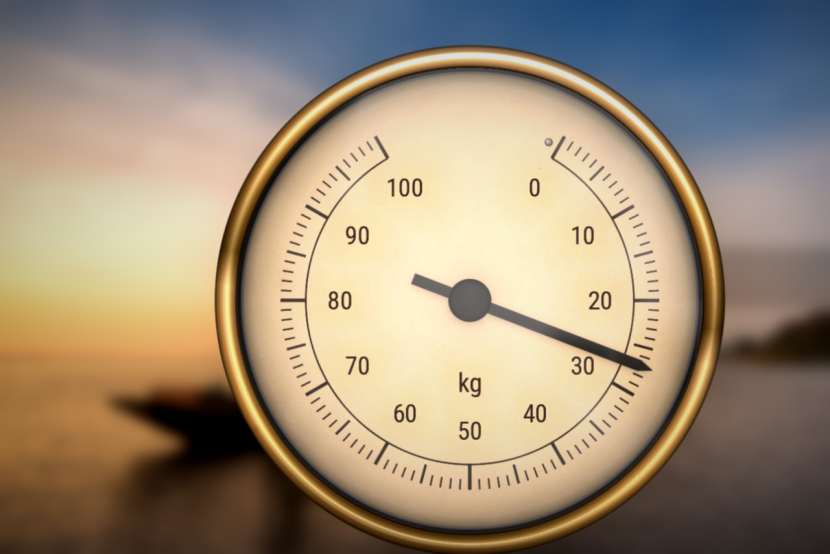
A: 27 kg
